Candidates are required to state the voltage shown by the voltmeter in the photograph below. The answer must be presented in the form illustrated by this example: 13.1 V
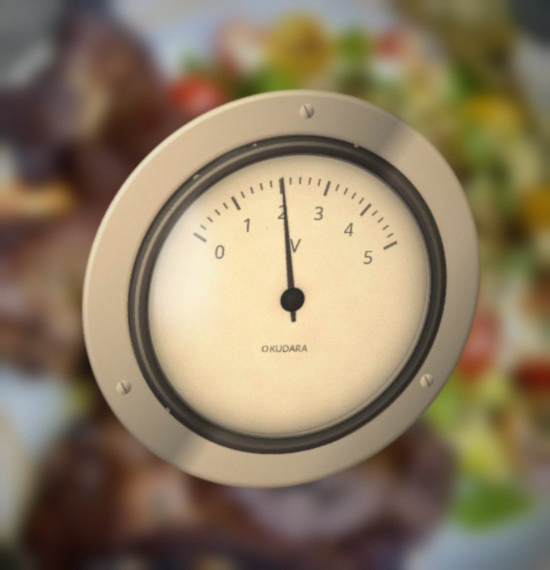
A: 2 V
